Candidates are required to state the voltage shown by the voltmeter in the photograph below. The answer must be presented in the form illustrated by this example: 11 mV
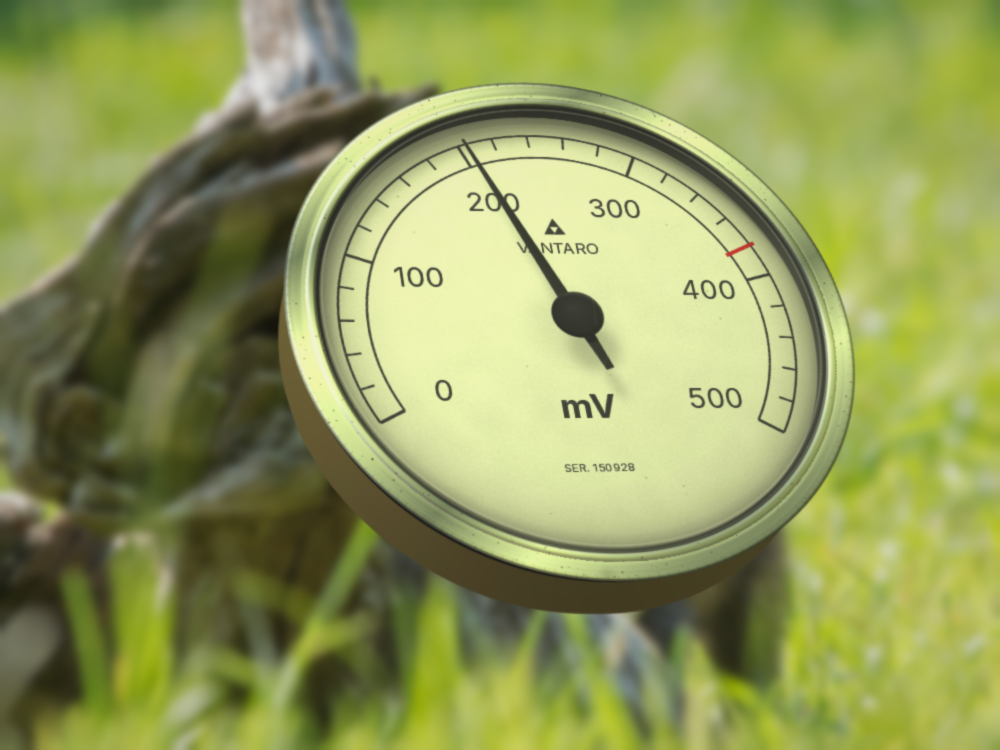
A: 200 mV
